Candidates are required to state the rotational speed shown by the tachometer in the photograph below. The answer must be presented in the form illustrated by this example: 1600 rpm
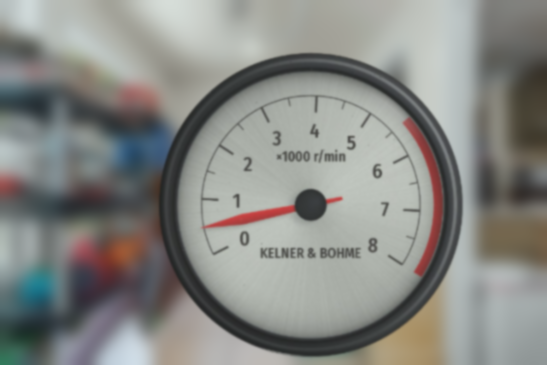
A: 500 rpm
